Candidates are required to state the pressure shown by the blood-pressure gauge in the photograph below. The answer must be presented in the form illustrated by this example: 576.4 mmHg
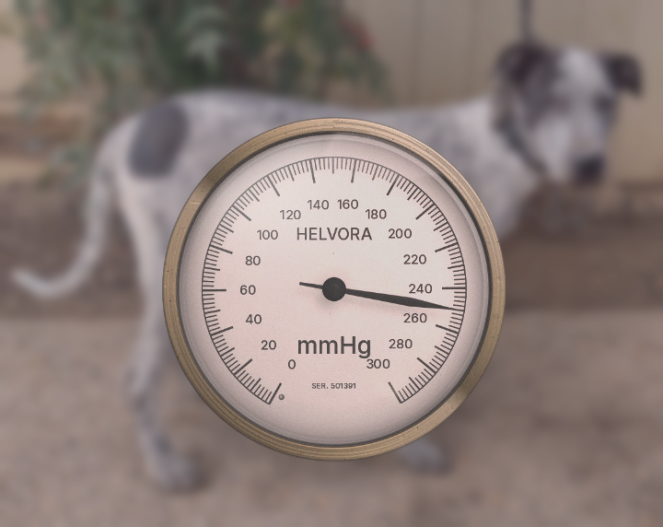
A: 250 mmHg
